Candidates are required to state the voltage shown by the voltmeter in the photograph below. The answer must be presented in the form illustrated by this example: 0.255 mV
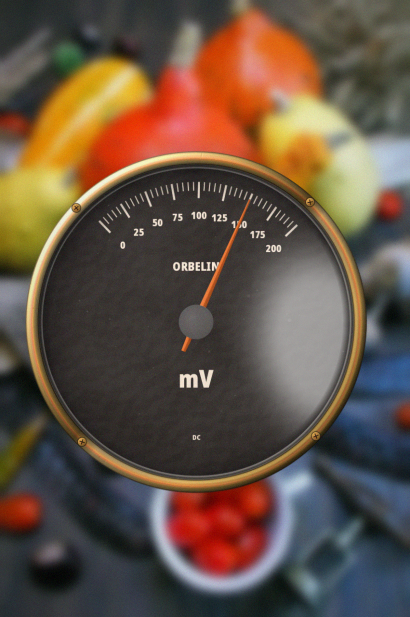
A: 150 mV
